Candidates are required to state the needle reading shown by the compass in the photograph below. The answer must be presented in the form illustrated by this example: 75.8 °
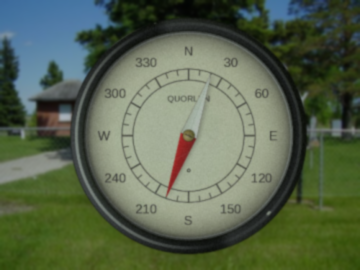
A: 200 °
